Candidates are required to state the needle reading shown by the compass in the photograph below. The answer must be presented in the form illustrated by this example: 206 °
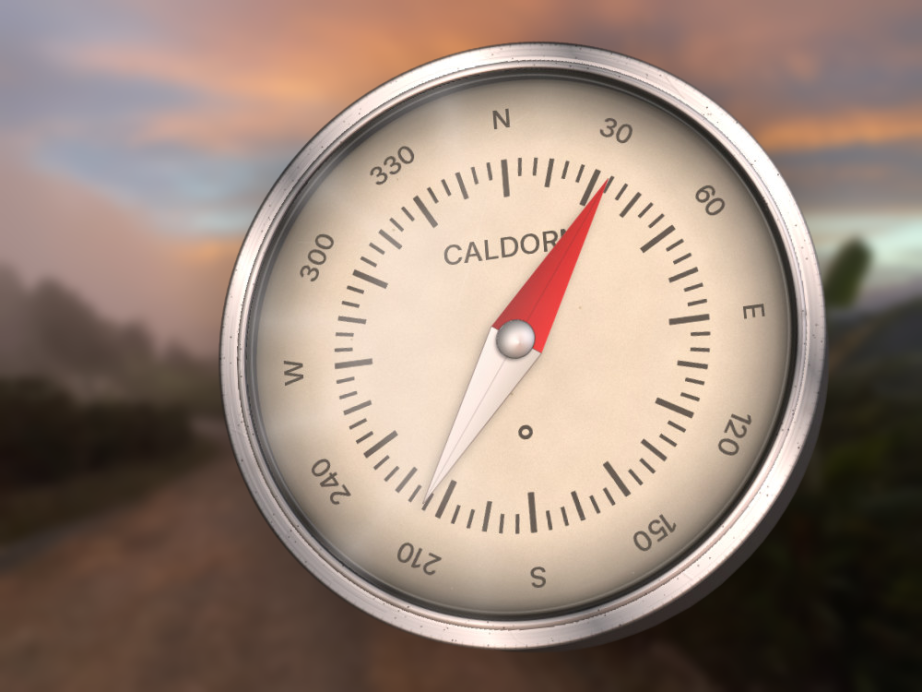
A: 35 °
